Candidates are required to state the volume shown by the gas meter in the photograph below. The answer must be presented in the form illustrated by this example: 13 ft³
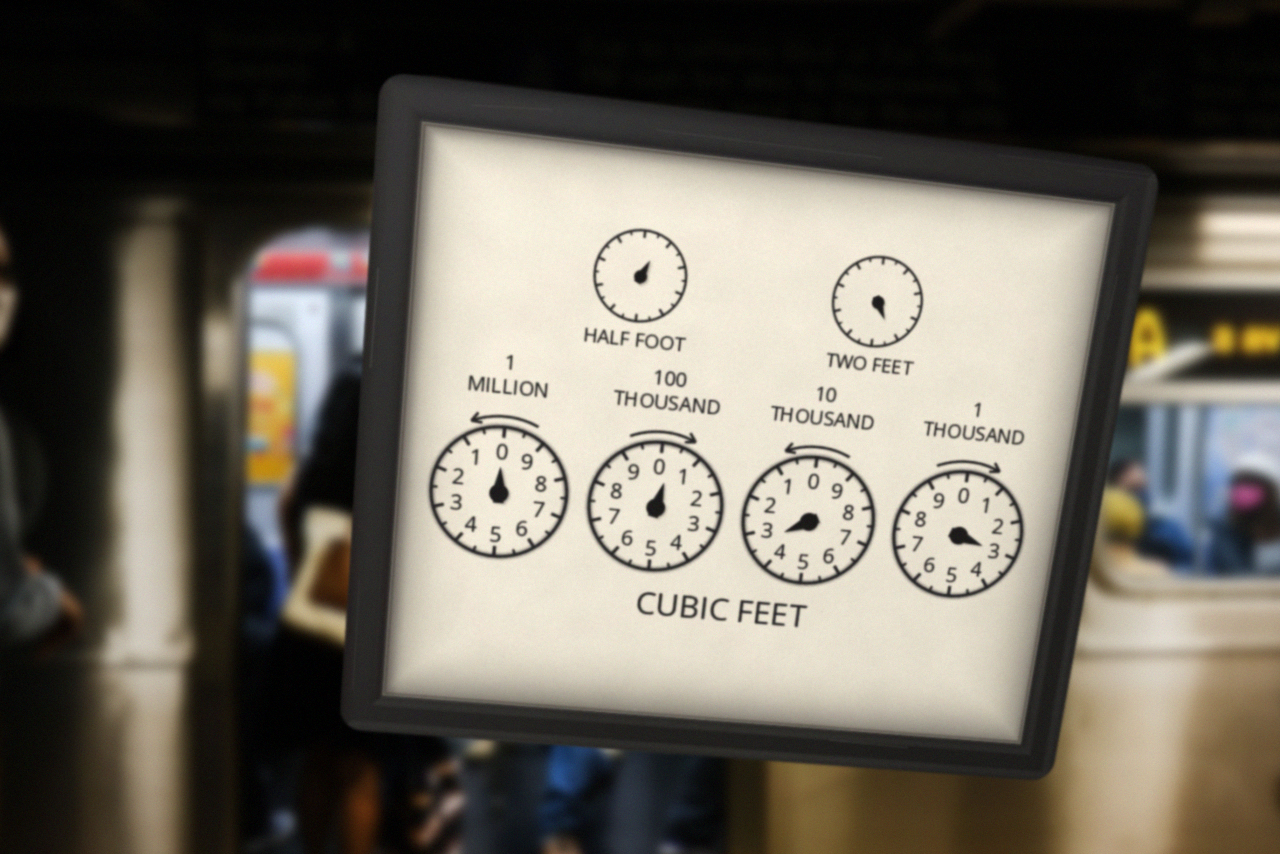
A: 3300 ft³
